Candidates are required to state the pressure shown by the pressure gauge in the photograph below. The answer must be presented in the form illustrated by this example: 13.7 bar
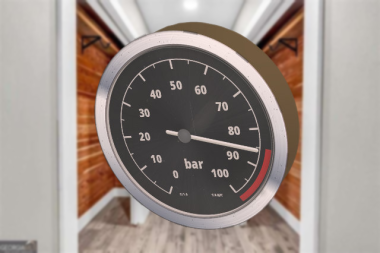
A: 85 bar
